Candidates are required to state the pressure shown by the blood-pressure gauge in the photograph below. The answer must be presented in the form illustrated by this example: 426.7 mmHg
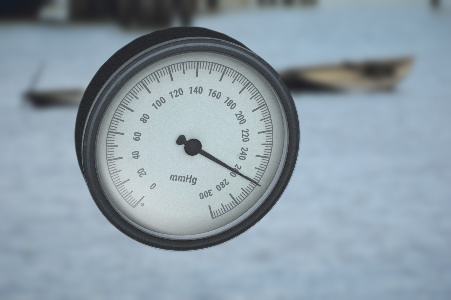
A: 260 mmHg
